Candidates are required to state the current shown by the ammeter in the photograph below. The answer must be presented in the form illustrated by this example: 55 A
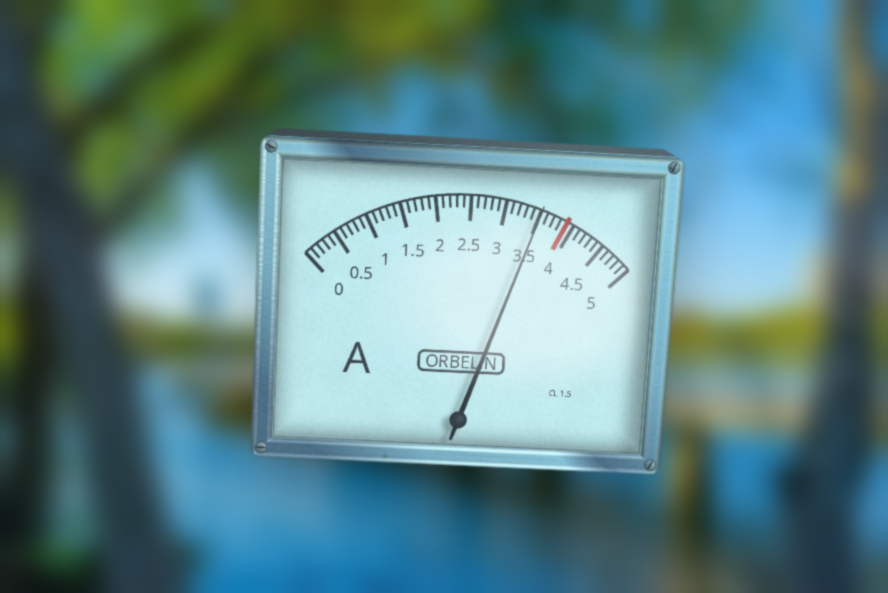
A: 3.5 A
